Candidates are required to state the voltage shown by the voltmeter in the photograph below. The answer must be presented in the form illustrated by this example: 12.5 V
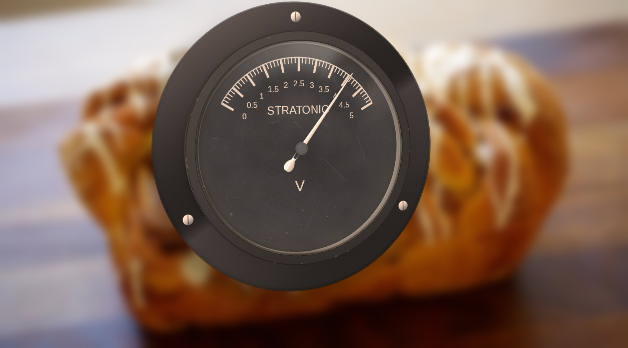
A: 4 V
